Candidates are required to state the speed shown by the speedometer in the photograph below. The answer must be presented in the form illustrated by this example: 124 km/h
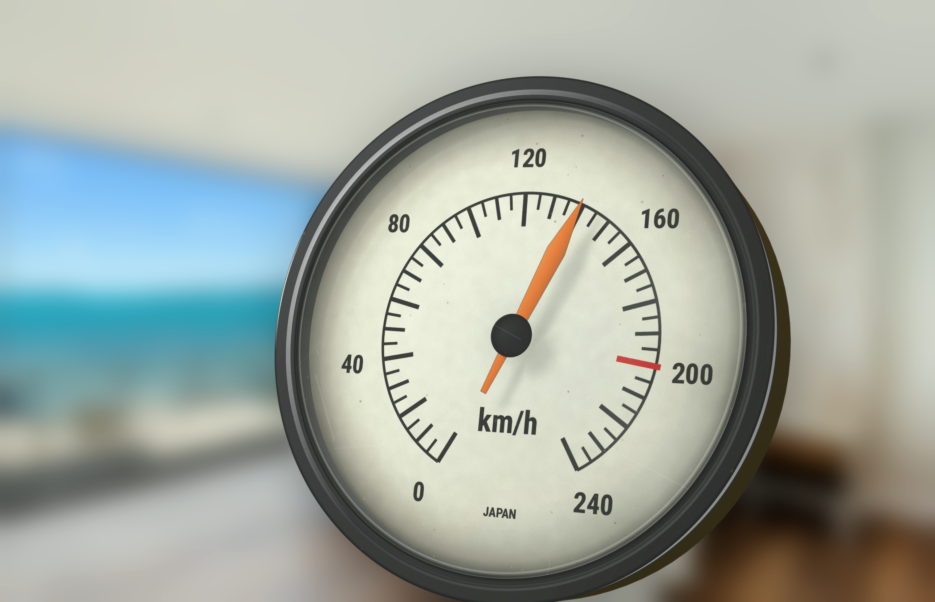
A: 140 km/h
